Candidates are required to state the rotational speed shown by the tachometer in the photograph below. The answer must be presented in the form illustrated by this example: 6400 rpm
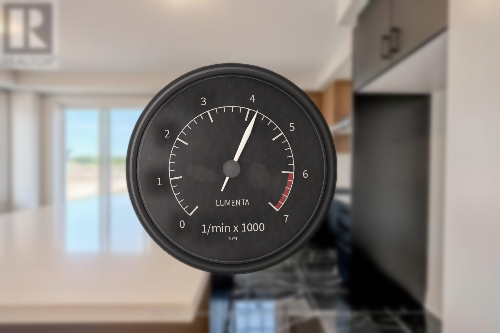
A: 4200 rpm
